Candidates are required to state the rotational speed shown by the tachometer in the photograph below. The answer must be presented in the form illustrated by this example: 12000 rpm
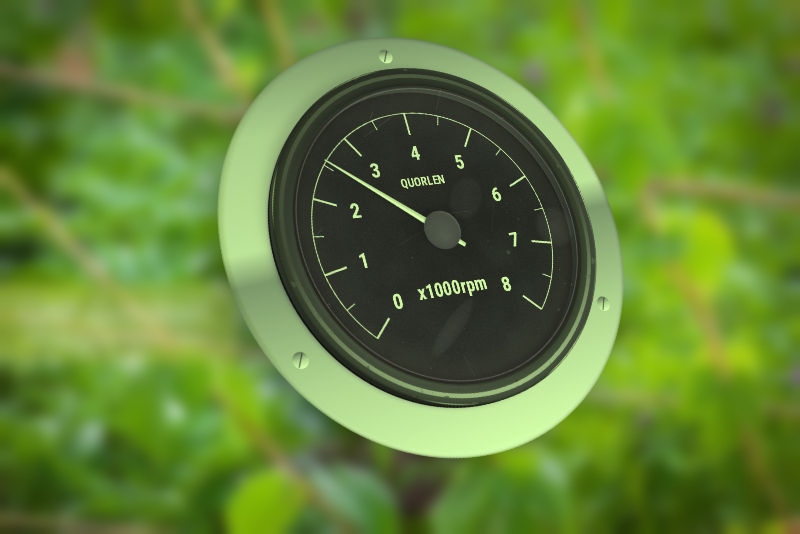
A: 2500 rpm
